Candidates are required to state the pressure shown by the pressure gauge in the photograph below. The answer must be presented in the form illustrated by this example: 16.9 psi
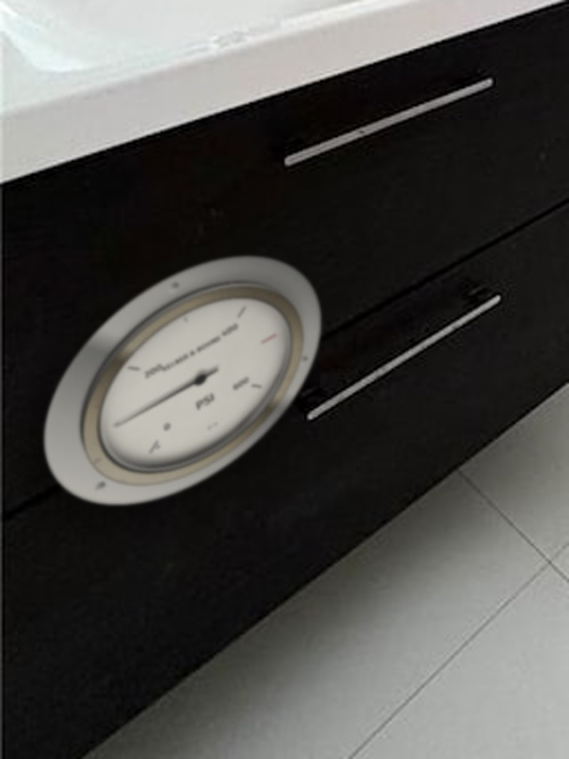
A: 100 psi
